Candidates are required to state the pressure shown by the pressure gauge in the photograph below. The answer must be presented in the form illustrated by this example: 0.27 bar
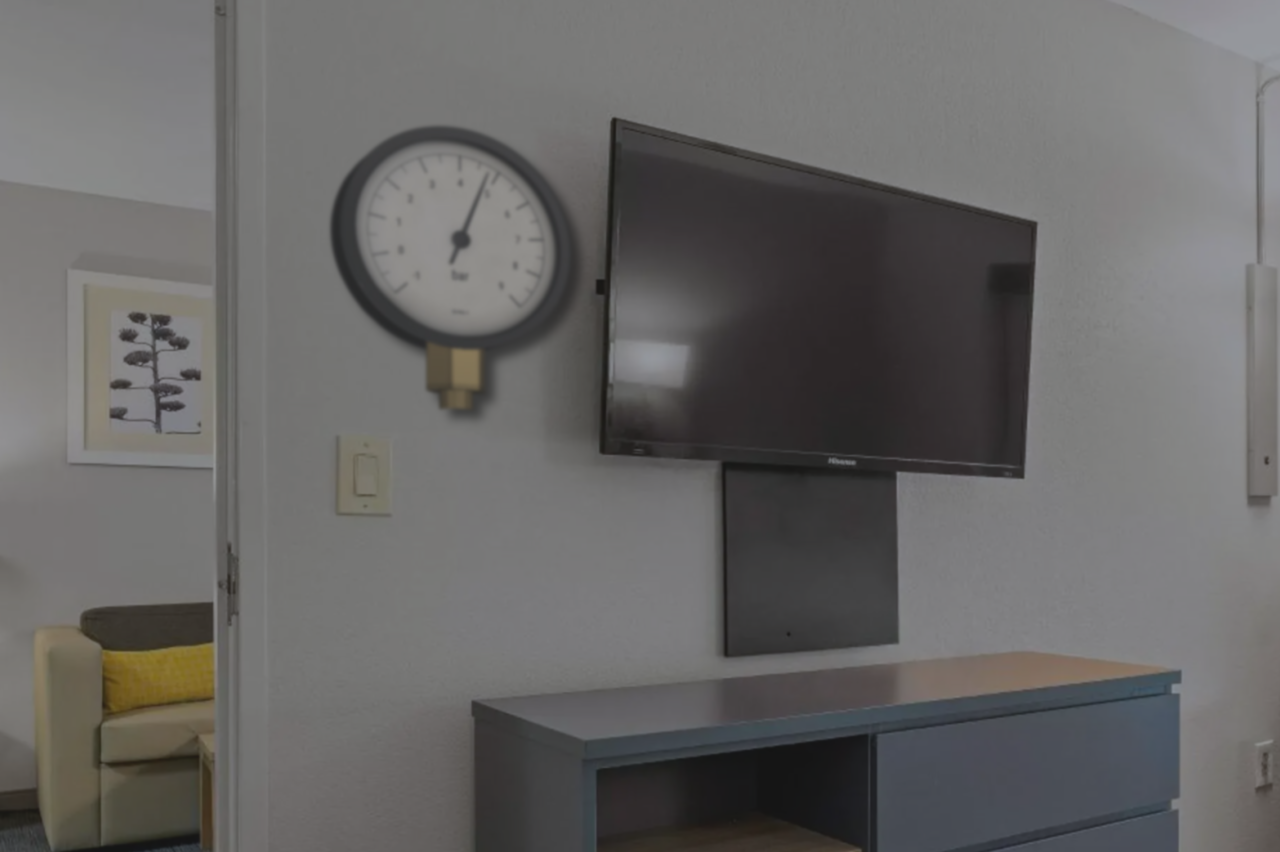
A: 4.75 bar
